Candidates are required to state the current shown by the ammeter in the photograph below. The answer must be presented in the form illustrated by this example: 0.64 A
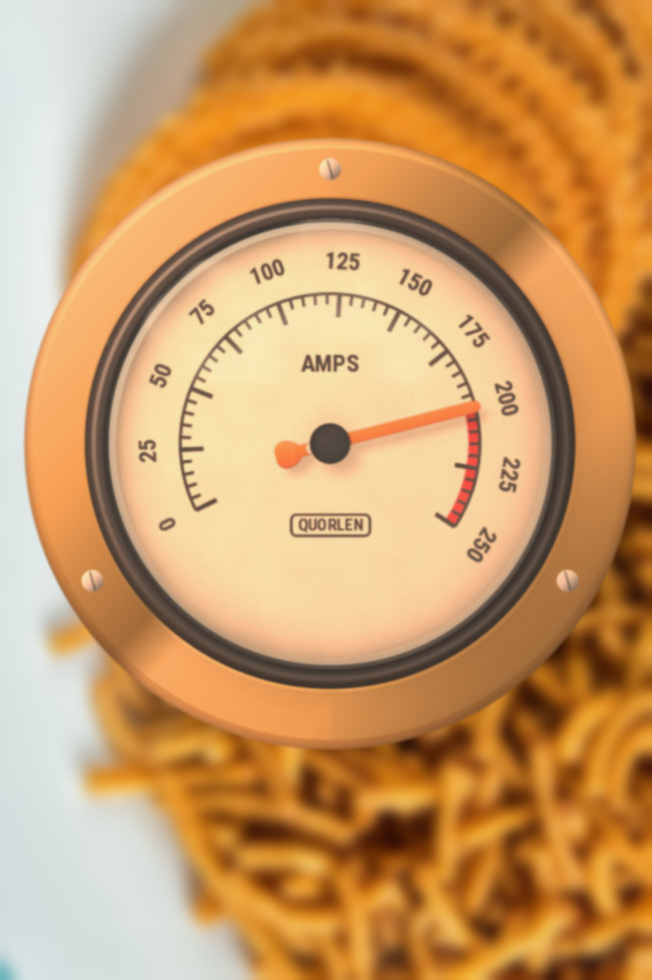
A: 200 A
